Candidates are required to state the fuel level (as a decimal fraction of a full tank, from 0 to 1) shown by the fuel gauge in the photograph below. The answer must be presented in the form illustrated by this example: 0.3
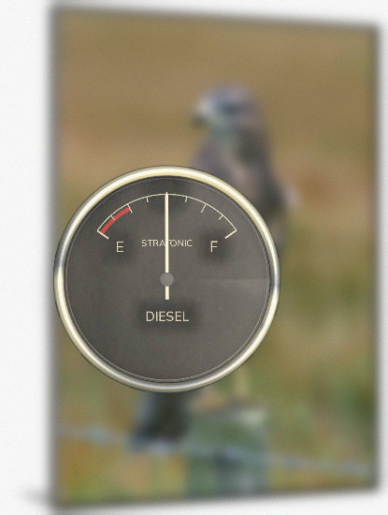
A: 0.5
